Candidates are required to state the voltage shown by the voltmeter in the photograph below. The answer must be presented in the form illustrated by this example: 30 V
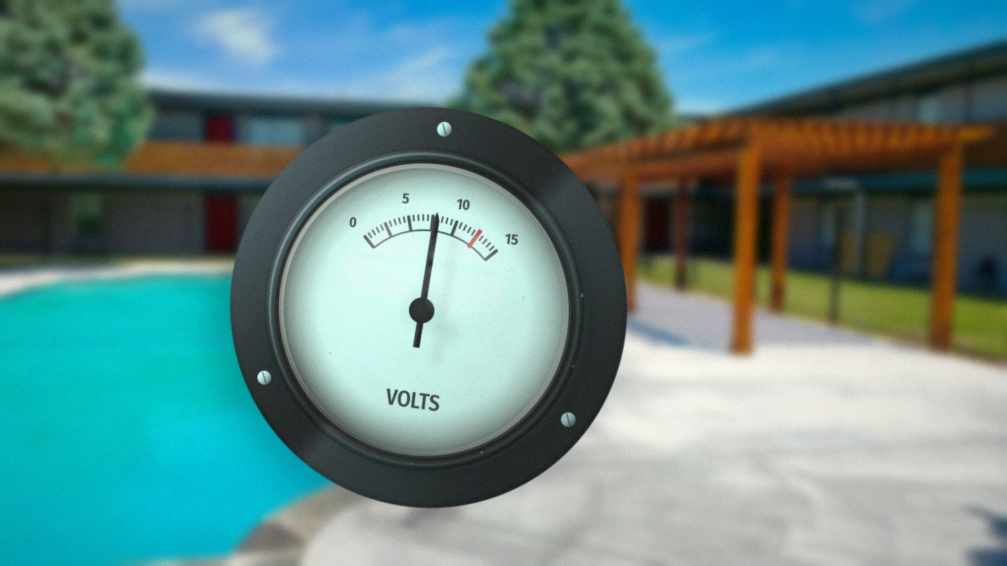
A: 8 V
